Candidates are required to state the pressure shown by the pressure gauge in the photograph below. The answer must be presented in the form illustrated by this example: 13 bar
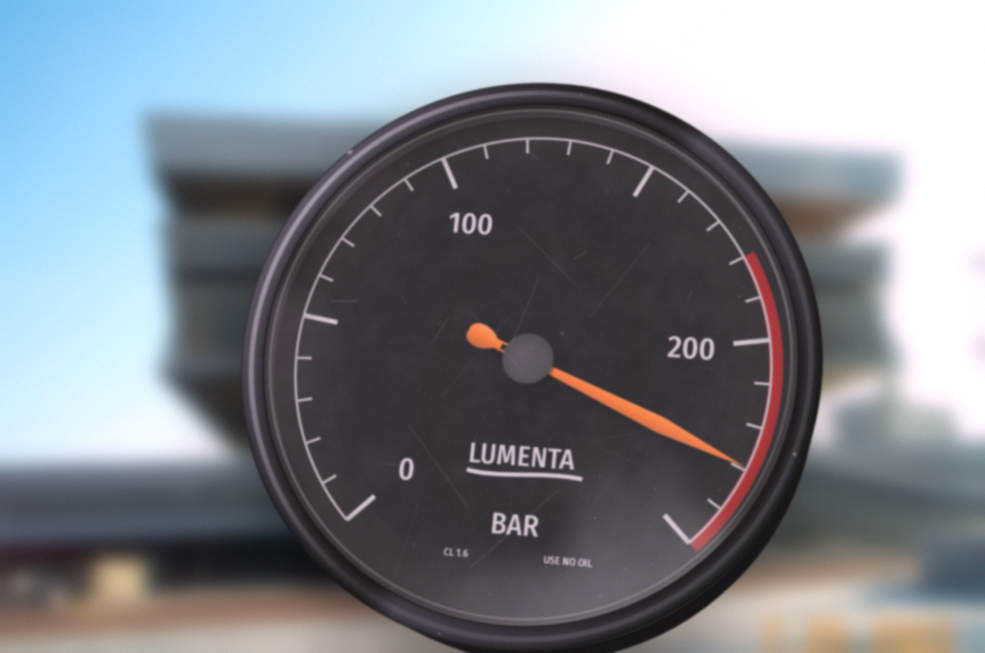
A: 230 bar
